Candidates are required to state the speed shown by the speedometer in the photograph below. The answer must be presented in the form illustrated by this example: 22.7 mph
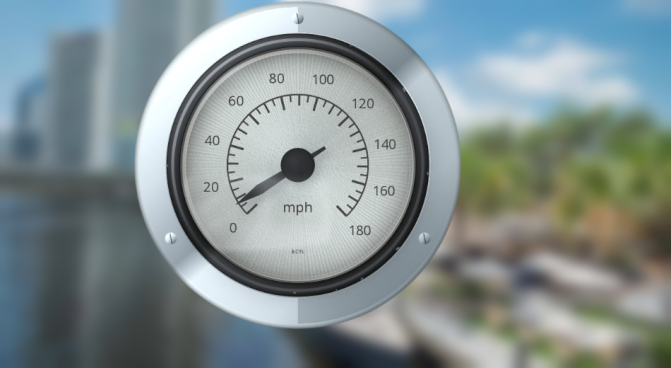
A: 7.5 mph
